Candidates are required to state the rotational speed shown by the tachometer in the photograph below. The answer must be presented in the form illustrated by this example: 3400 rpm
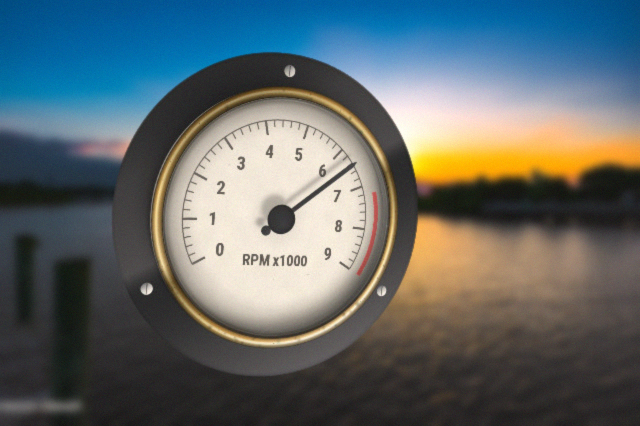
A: 6400 rpm
